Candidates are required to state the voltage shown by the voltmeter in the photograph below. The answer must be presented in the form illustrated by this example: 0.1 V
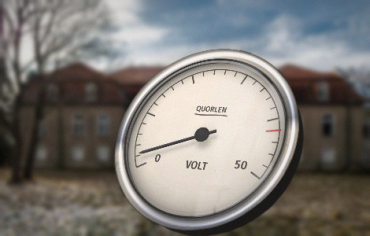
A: 2 V
